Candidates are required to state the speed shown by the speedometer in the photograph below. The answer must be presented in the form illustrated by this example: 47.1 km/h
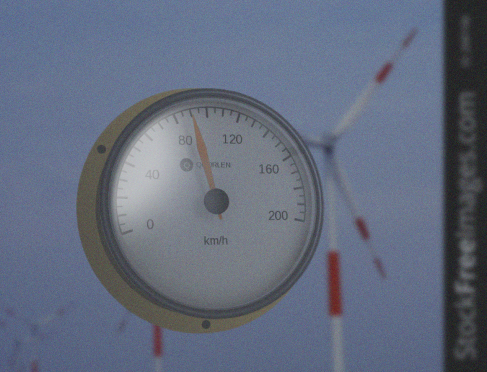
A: 90 km/h
